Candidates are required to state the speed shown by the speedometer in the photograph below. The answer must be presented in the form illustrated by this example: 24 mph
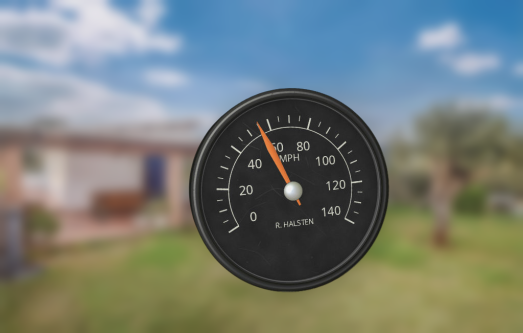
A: 55 mph
